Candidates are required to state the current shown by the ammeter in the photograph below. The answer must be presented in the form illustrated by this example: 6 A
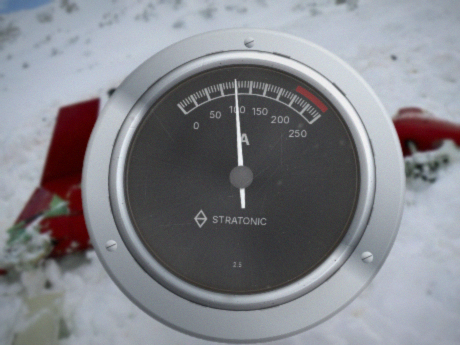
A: 100 A
